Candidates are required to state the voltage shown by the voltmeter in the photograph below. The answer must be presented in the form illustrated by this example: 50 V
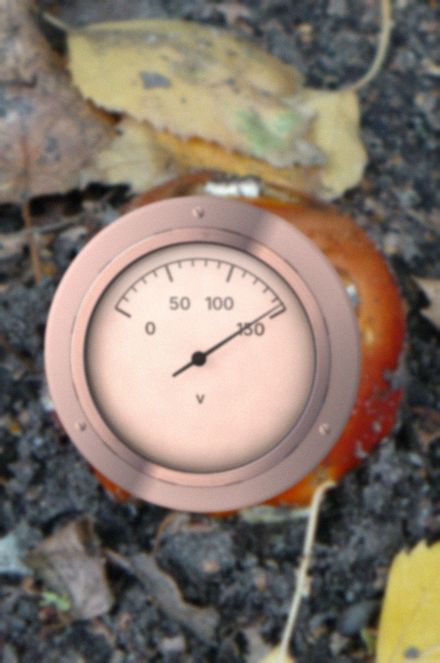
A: 145 V
